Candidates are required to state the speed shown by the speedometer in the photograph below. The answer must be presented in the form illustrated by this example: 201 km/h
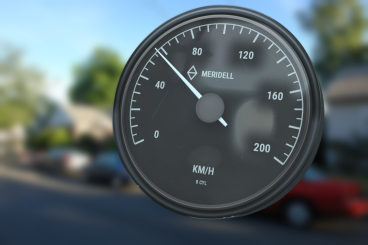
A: 57.5 km/h
